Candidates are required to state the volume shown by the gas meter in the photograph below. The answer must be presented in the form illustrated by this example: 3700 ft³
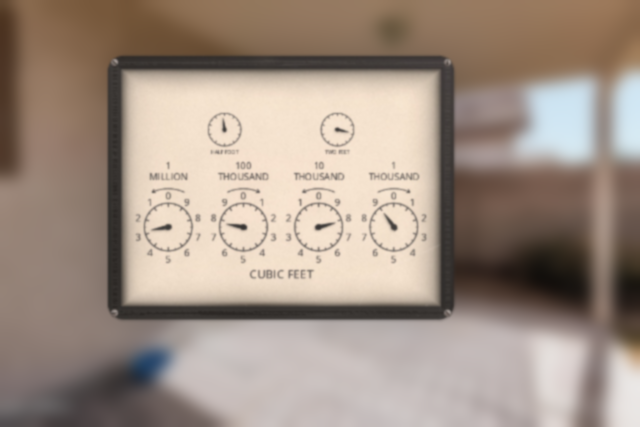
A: 277900 ft³
